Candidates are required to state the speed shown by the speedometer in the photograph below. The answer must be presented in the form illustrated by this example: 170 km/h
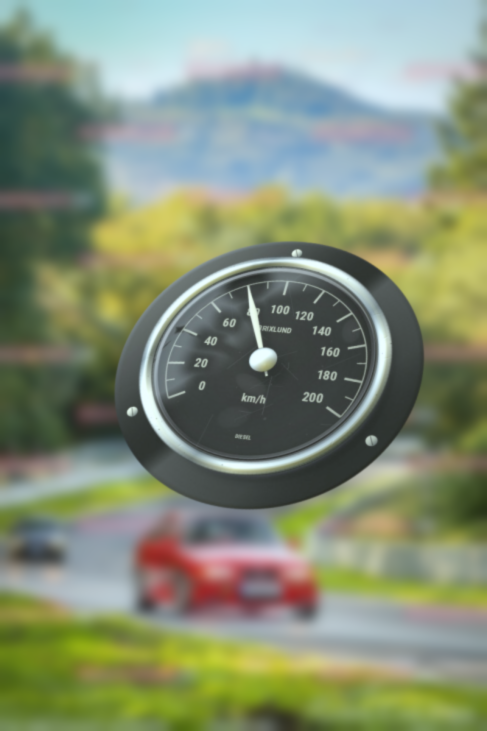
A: 80 km/h
